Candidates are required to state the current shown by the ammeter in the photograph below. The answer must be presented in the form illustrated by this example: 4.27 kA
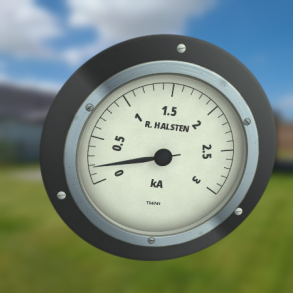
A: 0.2 kA
